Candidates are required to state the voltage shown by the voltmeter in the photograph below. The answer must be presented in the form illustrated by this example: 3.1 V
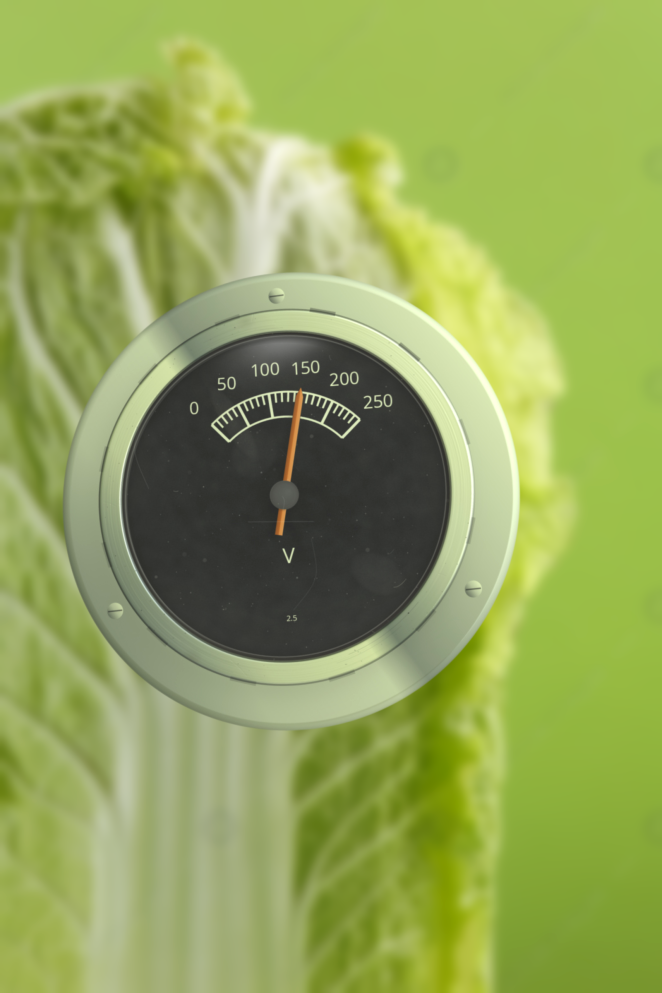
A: 150 V
